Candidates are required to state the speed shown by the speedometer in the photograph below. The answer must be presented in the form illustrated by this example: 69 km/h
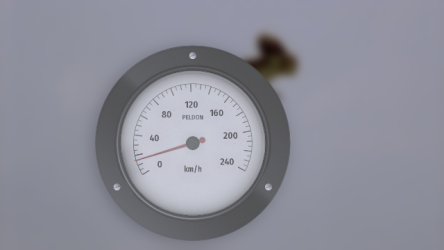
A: 15 km/h
